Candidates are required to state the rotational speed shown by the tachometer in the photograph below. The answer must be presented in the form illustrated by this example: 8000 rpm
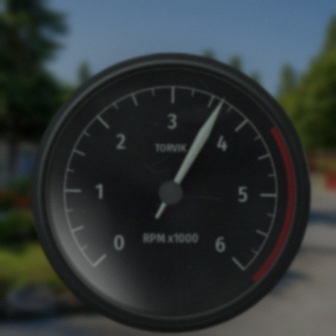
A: 3625 rpm
